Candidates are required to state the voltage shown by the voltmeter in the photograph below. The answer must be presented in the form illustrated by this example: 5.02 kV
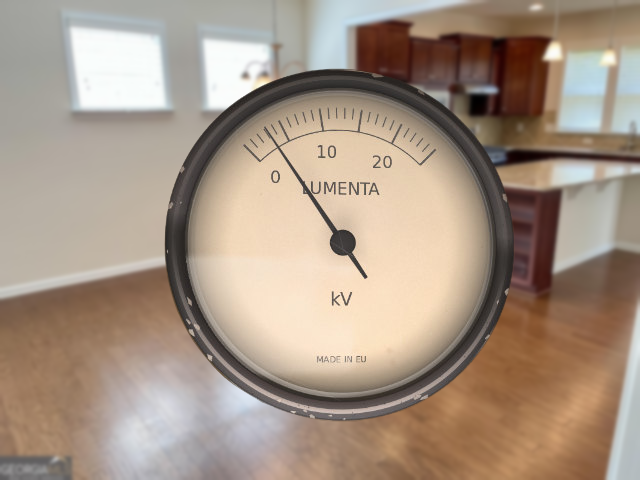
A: 3 kV
